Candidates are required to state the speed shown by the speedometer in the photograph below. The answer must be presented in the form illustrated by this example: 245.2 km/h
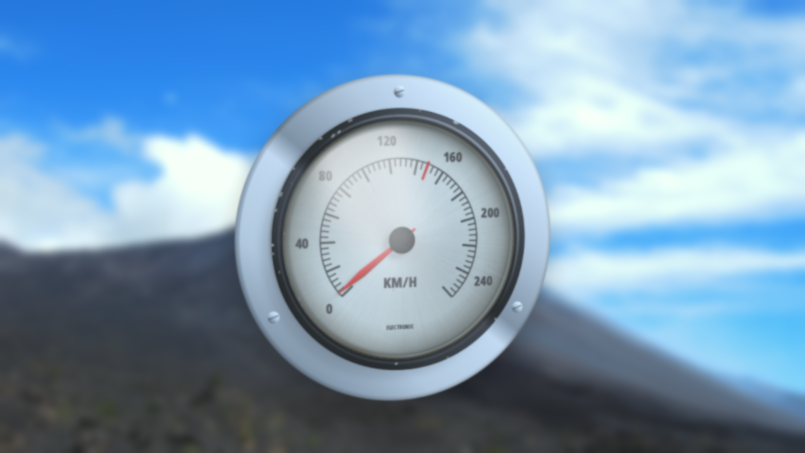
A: 4 km/h
